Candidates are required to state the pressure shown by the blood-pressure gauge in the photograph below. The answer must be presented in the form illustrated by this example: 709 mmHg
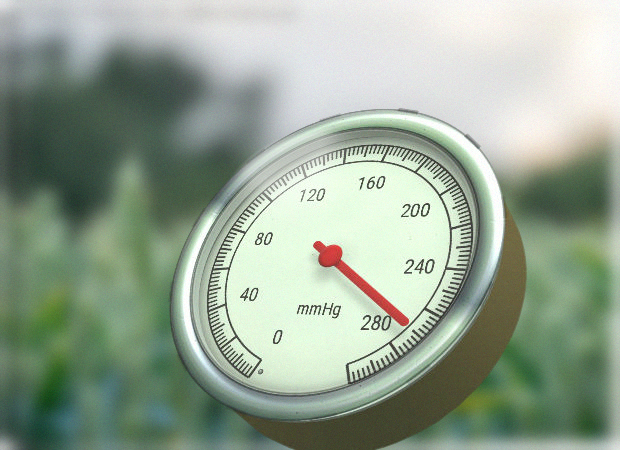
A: 270 mmHg
